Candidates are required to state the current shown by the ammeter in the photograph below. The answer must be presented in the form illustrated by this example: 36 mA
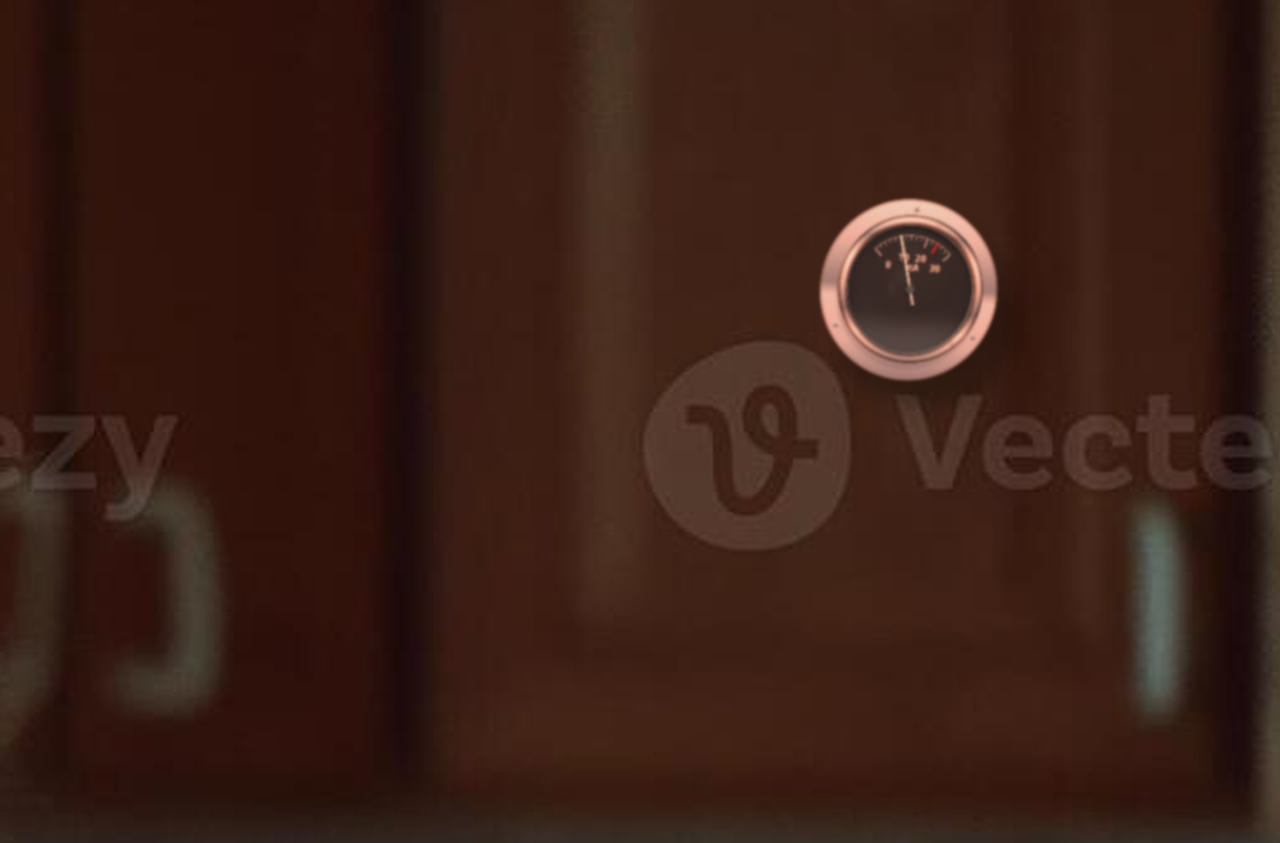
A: 10 mA
